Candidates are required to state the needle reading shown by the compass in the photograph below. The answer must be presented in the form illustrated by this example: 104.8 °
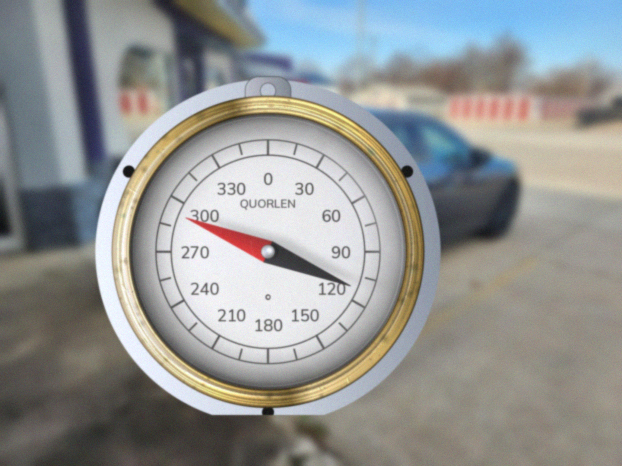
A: 292.5 °
